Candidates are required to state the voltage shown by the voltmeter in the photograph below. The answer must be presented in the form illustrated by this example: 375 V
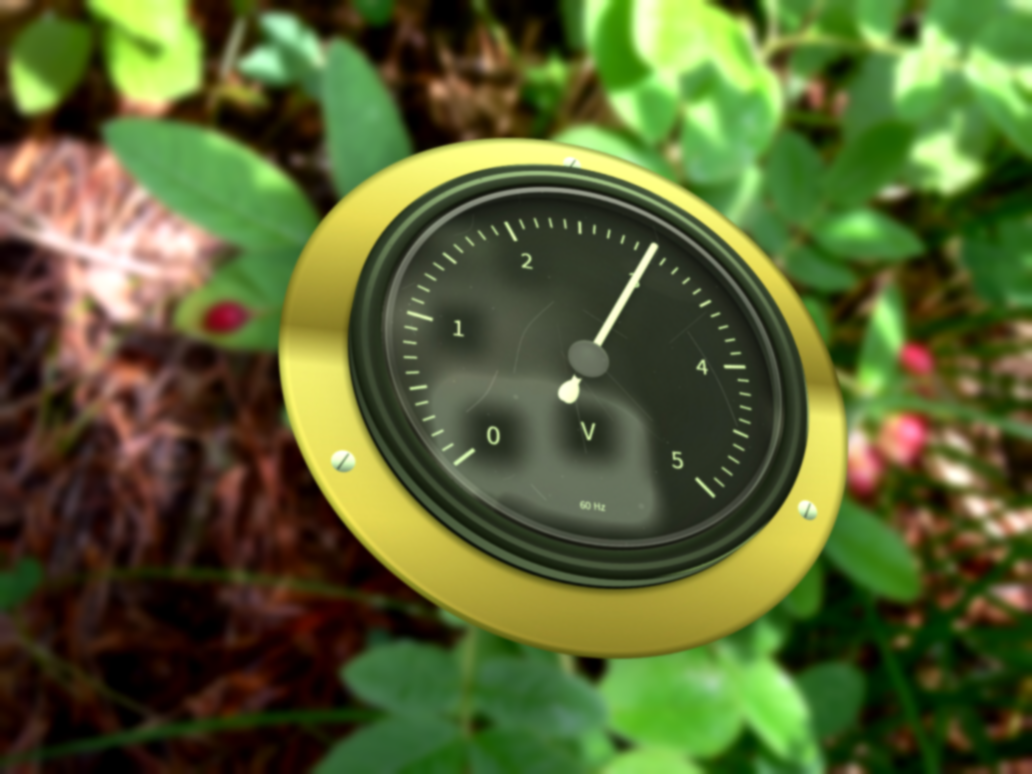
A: 3 V
